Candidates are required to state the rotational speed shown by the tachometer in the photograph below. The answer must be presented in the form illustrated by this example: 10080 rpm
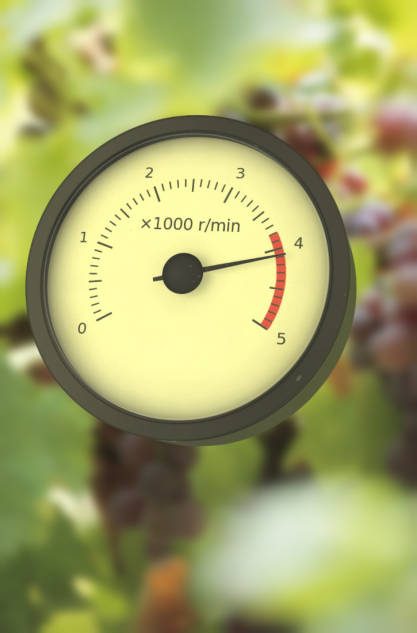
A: 4100 rpm
